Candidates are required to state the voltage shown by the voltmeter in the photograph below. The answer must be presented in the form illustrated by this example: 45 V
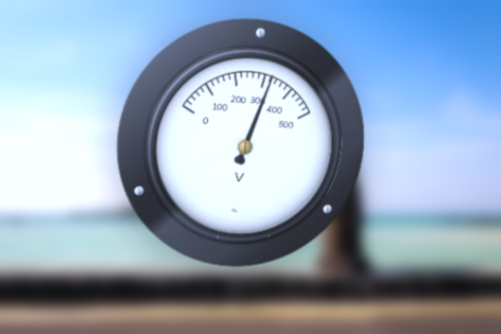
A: 320 V
